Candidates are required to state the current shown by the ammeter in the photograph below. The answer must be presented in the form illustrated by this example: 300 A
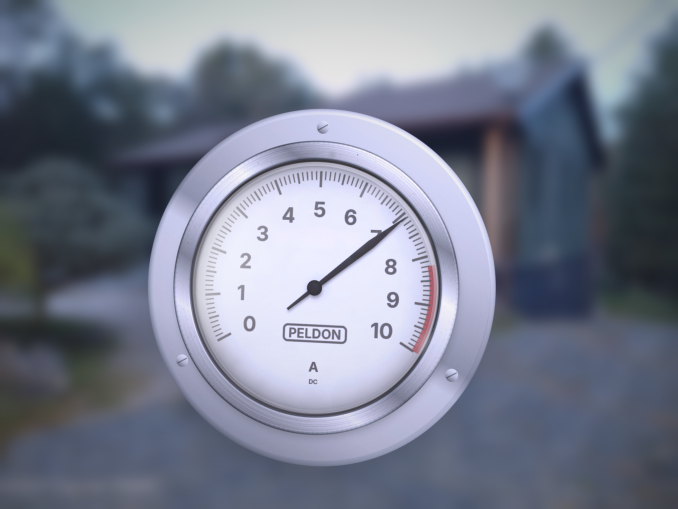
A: 7.1 A
